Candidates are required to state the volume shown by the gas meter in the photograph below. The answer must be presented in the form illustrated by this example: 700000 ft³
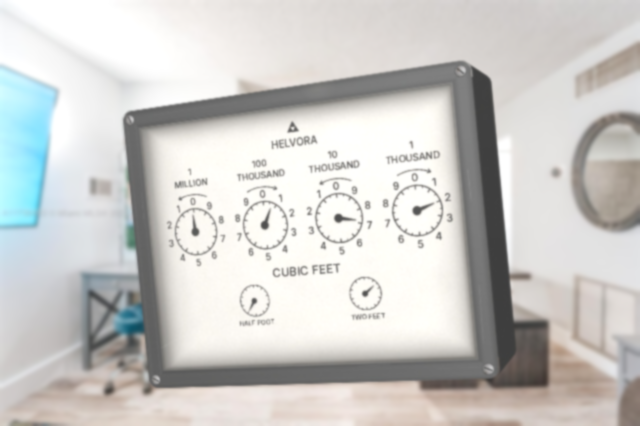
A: 7200 ft³
